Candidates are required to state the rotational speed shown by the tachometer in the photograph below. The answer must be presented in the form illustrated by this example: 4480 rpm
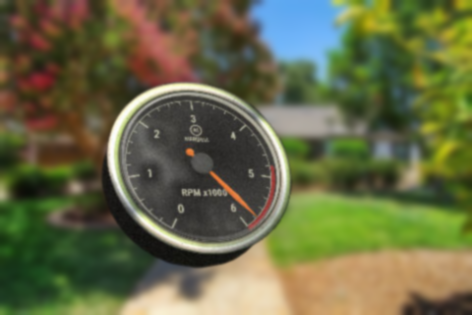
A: 5800 rpm
